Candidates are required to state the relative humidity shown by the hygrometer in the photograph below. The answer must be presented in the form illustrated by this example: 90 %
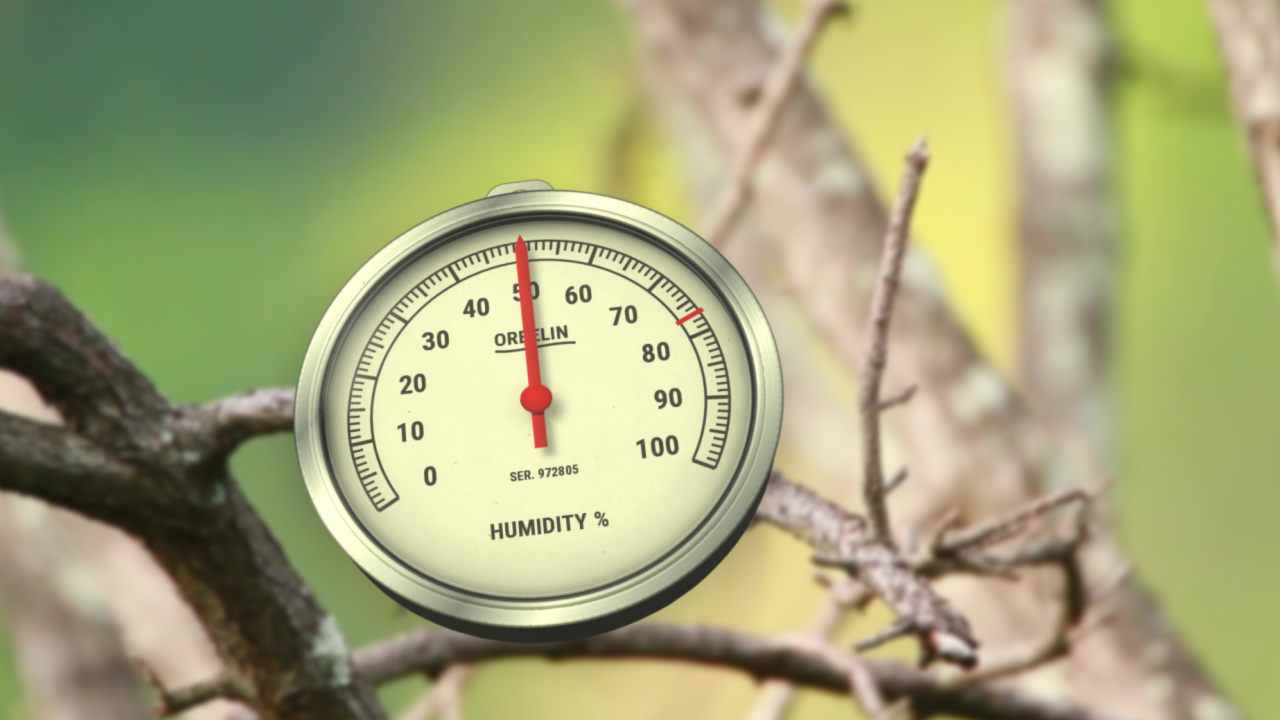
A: 50 %
